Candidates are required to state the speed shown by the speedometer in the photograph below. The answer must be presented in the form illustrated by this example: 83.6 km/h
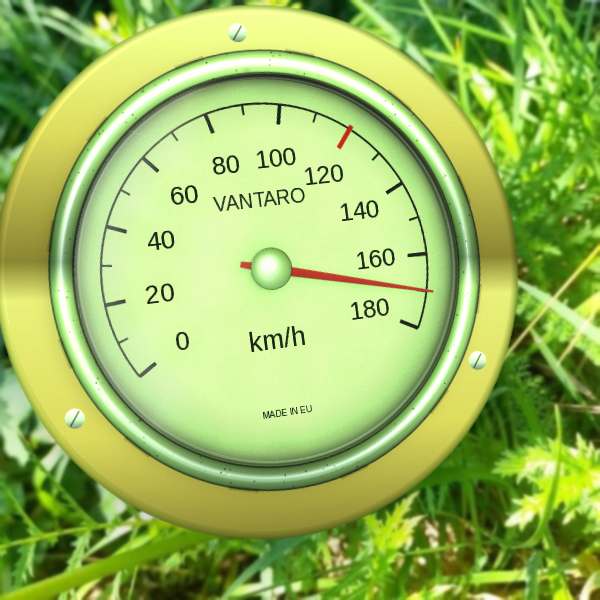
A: 170 km/h
